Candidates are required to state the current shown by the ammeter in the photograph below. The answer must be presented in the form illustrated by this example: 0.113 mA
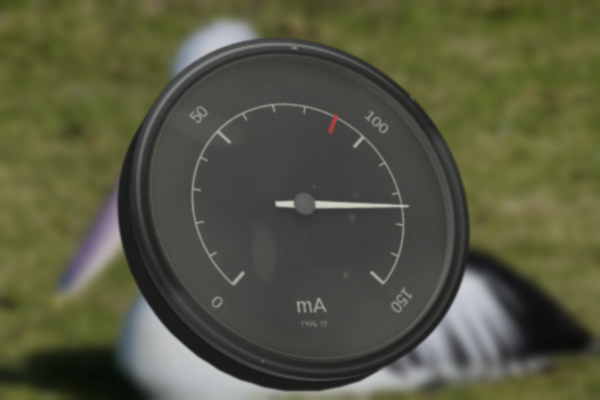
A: 125 mA
